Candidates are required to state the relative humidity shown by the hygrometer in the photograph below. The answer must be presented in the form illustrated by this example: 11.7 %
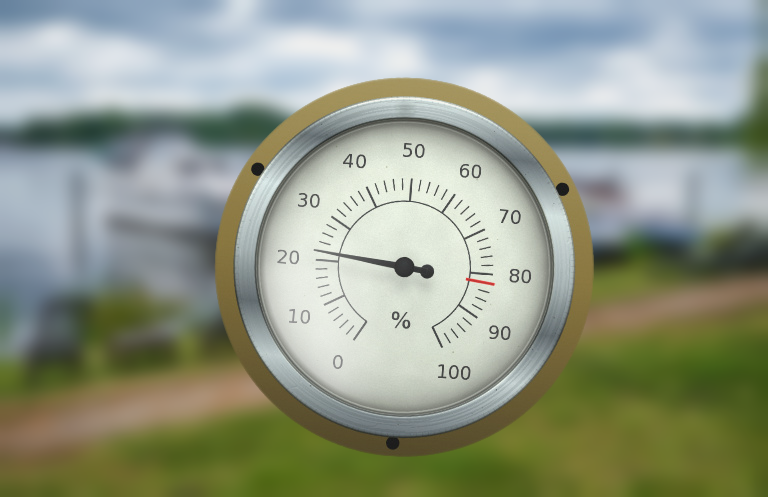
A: 22 %
